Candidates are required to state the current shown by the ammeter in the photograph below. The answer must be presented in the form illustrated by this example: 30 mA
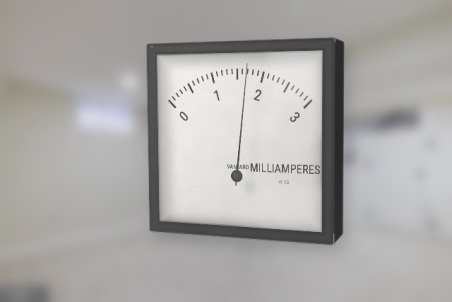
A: 1.7 mA
